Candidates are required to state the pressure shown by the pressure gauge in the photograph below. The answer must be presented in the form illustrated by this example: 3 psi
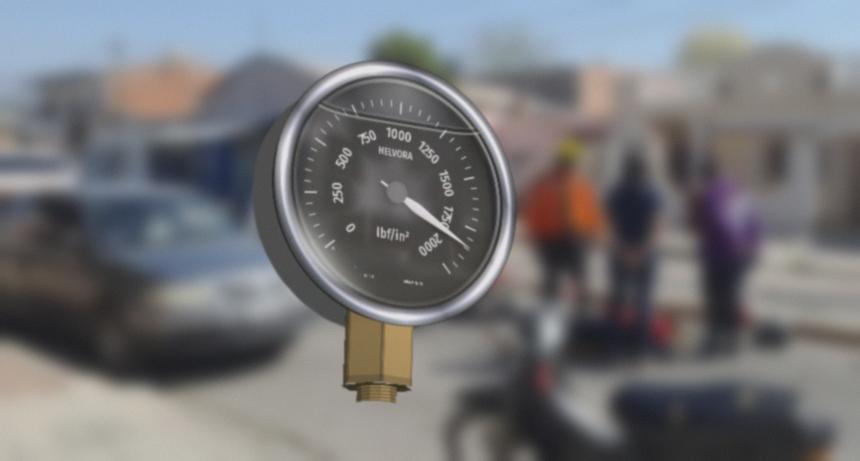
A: 1850 psi
